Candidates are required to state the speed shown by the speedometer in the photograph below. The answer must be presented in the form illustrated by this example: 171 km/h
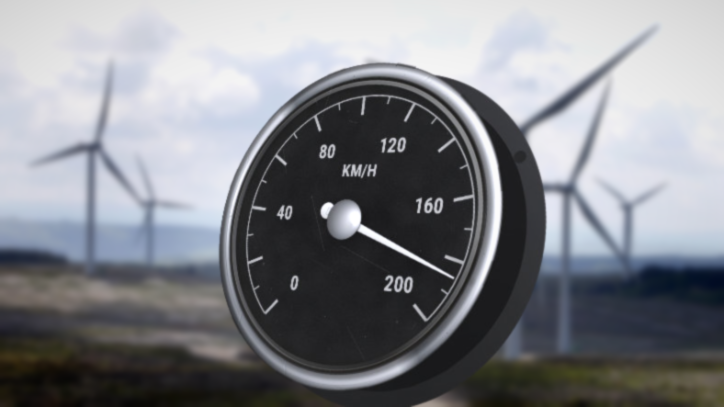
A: 185 km/h
